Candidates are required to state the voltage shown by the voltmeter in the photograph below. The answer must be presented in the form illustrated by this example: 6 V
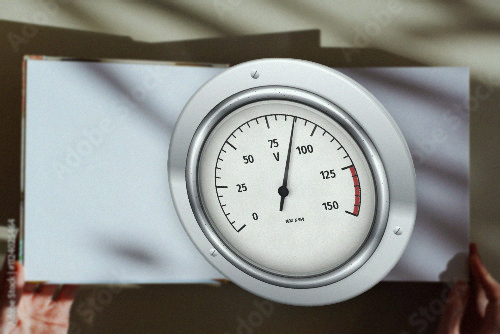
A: 90 V
